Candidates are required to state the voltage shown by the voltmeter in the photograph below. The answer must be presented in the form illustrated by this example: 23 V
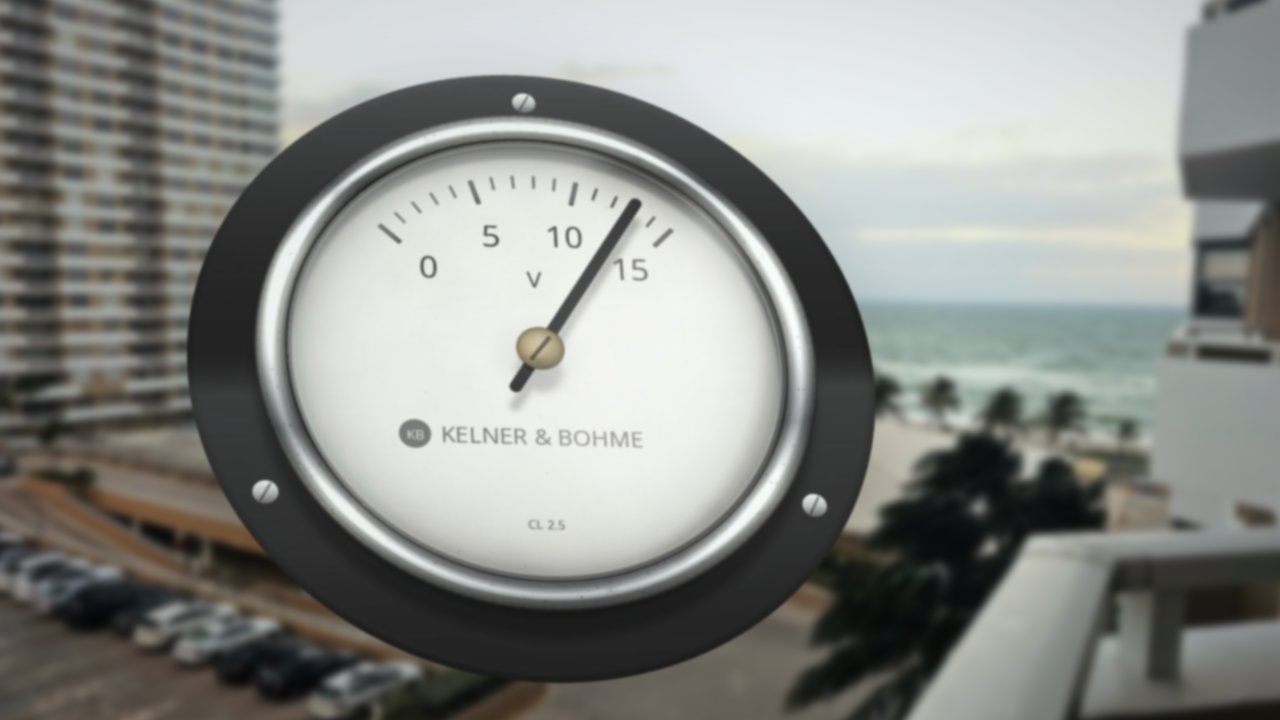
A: 13 V
